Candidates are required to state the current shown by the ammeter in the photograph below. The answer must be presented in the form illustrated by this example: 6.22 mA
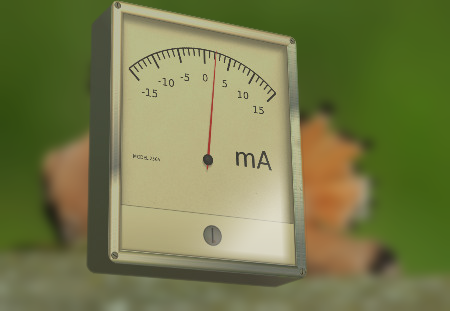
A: 2 mA
